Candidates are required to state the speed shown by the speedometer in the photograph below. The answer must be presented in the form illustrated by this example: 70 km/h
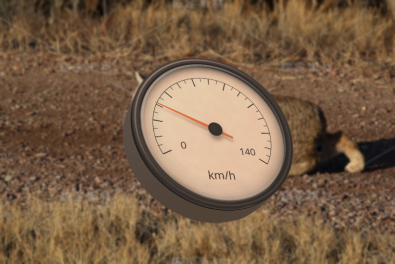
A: 30 km/h
